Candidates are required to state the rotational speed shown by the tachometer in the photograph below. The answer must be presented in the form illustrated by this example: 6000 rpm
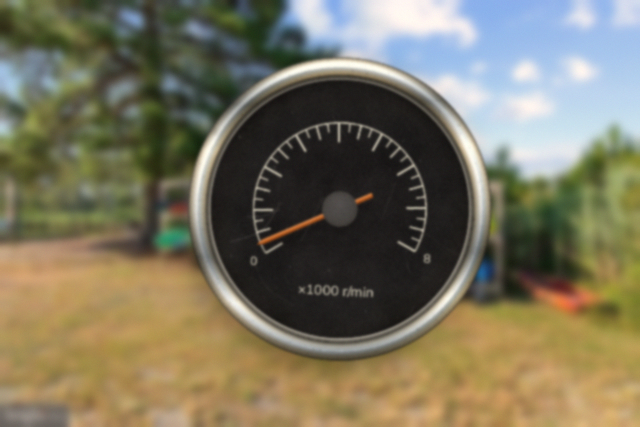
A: 250 rpm
